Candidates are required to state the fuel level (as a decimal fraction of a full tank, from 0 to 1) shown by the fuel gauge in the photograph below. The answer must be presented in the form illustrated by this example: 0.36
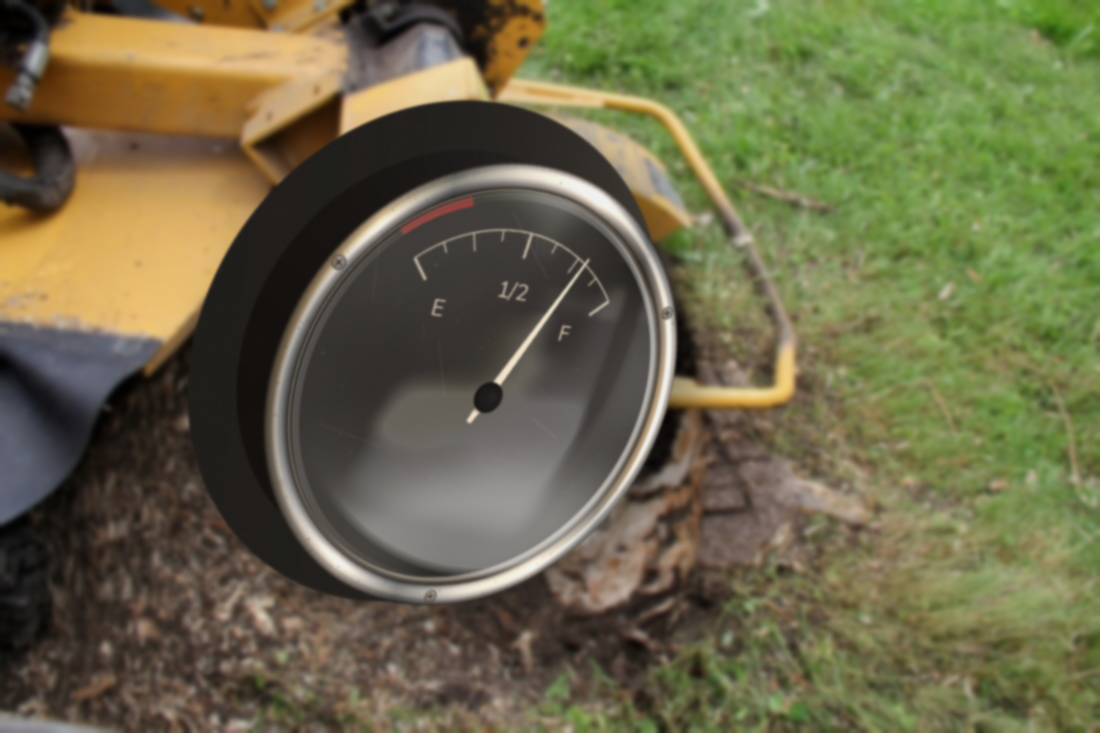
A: 0.75
